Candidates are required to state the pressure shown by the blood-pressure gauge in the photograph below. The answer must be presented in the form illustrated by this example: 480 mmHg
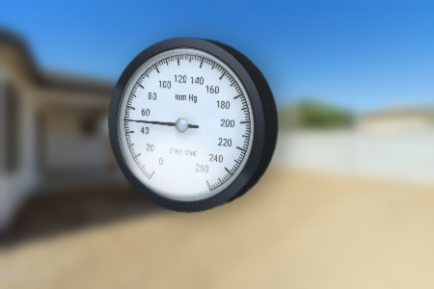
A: 50 mmHg
